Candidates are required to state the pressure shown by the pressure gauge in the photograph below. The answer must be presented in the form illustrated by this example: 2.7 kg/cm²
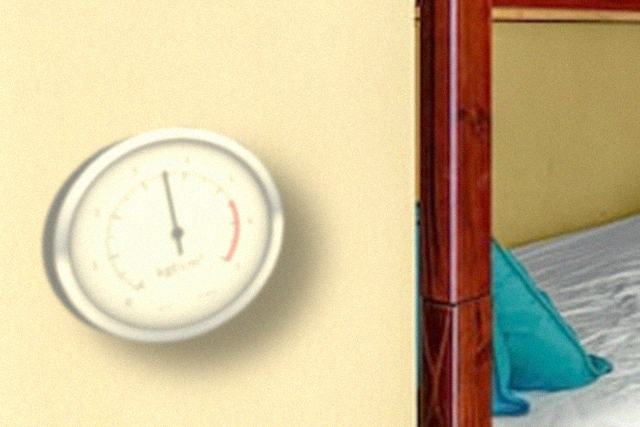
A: 3.5 kg/cm²
